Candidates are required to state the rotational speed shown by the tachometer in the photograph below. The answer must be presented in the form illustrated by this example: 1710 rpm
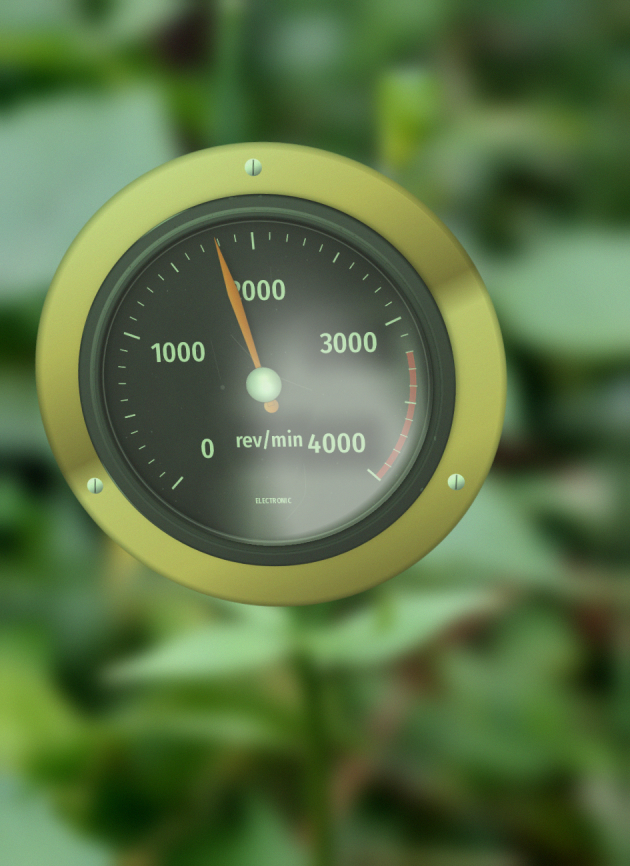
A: 1800 rpm
